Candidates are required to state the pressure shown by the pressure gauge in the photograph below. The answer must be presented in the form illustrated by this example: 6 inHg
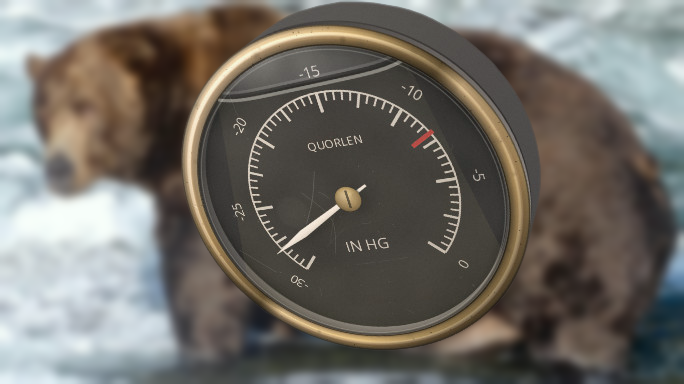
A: -28 inHg
